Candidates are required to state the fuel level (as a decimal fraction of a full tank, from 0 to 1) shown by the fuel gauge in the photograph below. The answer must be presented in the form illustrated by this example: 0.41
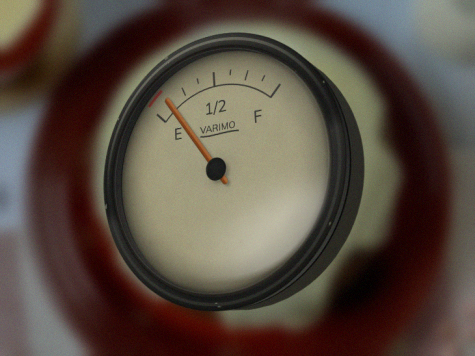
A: 0.125
